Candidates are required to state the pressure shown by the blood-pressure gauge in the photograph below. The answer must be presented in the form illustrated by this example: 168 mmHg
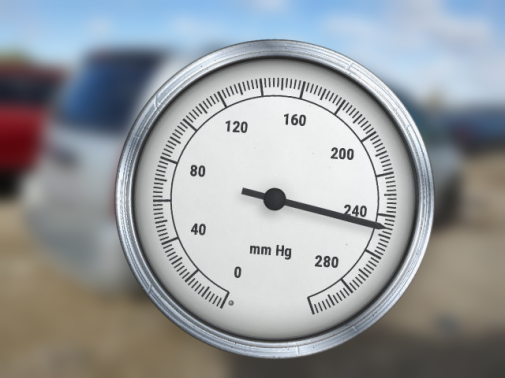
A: 246 mmHg
